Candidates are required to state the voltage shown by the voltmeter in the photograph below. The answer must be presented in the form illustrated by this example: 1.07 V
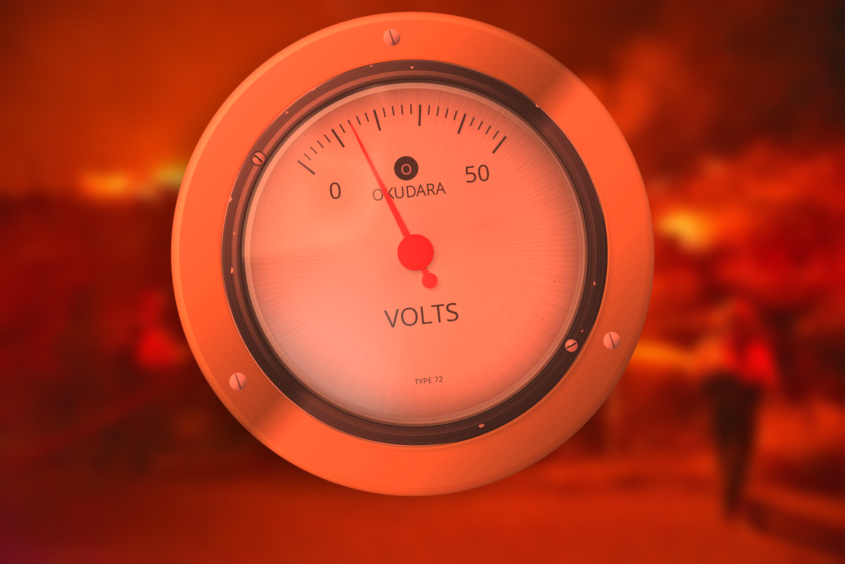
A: 14 V
